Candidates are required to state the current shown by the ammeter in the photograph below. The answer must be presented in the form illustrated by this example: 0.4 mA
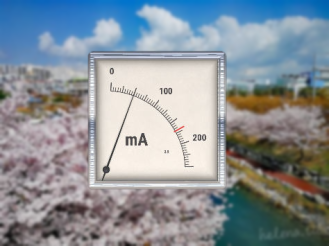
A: 50 mA
